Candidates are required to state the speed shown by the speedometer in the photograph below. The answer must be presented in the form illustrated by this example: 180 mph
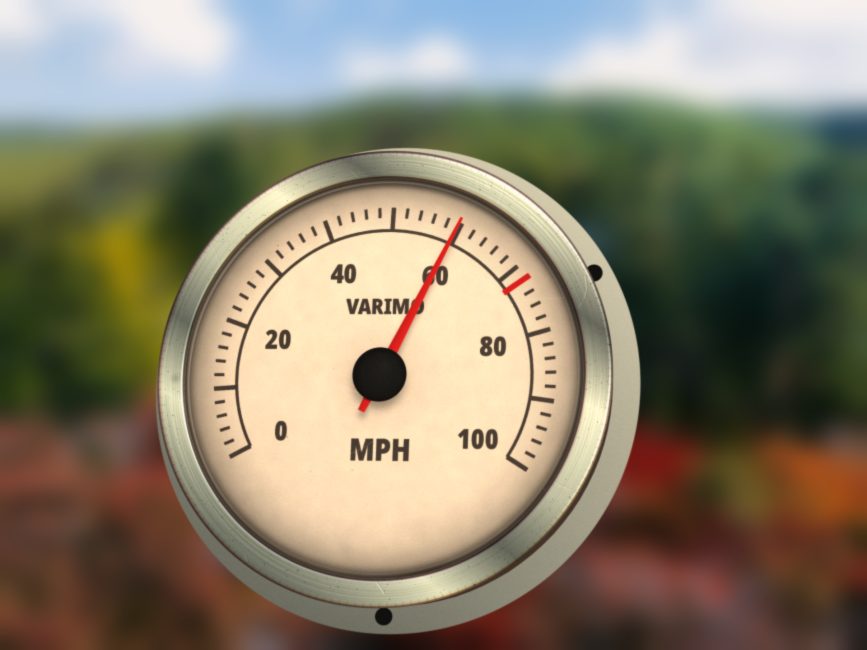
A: 60 mph
